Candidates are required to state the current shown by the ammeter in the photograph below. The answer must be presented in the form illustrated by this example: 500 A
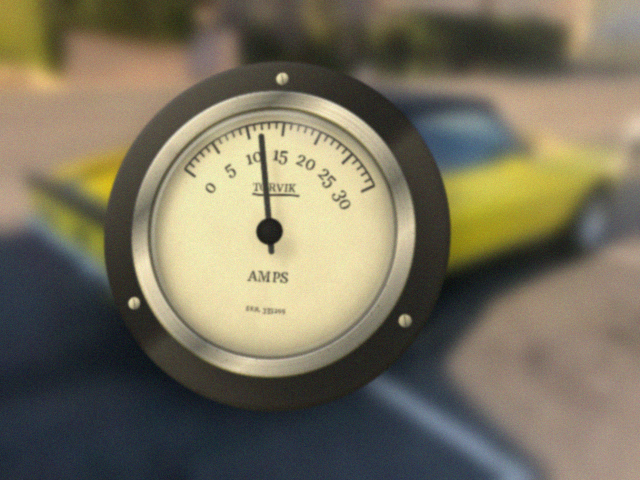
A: 12 A
